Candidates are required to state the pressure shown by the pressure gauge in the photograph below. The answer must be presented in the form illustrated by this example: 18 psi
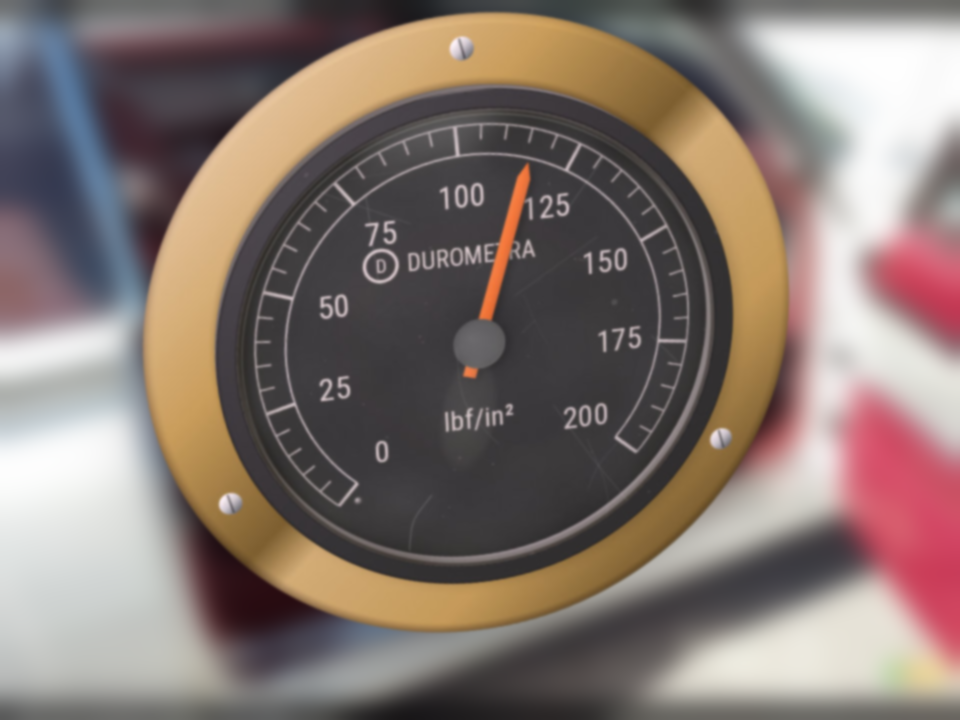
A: 115 psi
